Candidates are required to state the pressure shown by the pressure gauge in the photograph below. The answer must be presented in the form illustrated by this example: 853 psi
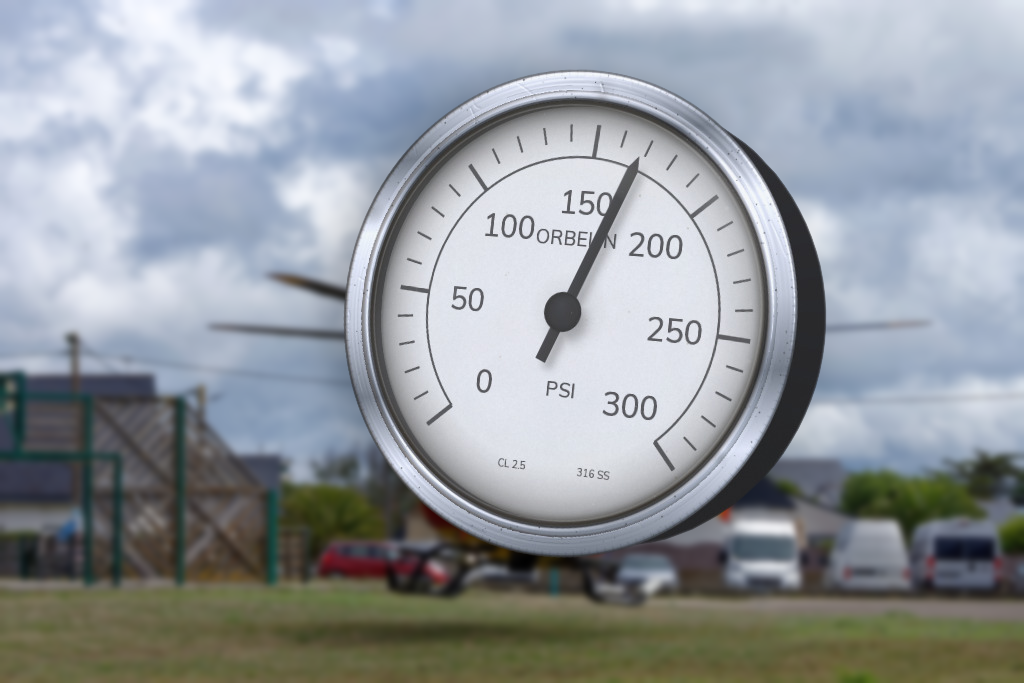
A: 170 psi
